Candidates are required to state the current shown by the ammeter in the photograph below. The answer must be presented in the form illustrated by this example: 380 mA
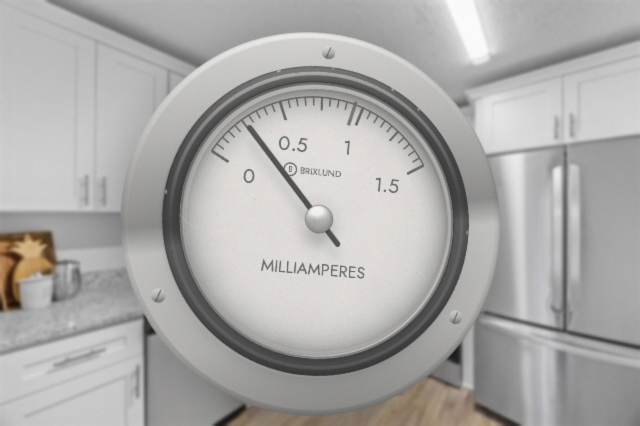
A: 0.25 mA
